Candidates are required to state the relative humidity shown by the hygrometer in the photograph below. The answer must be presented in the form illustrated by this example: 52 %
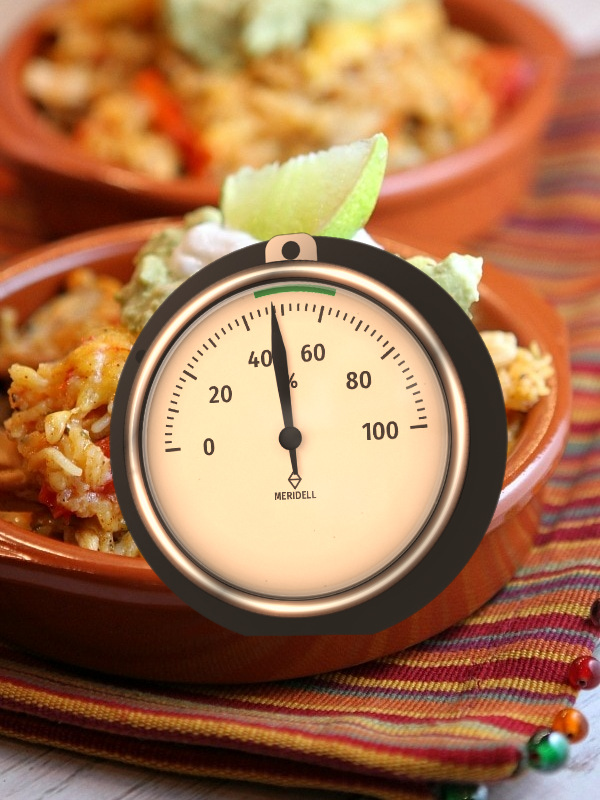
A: 48 %
